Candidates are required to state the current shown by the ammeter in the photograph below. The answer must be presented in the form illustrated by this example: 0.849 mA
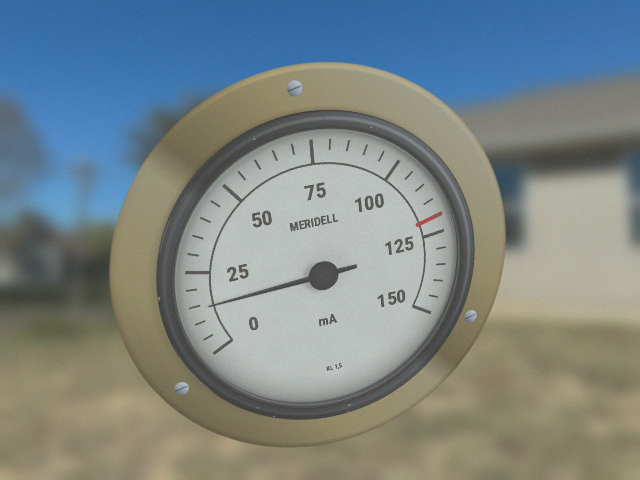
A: 15 mA
